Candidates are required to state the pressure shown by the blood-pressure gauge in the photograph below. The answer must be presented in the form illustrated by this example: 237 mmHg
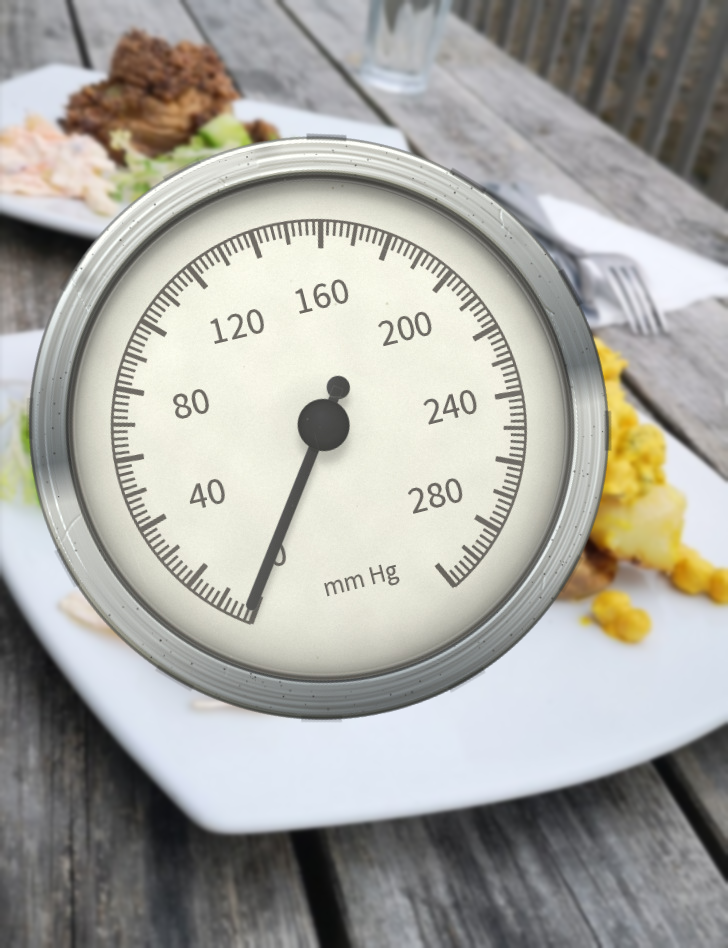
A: 2 mmHg
